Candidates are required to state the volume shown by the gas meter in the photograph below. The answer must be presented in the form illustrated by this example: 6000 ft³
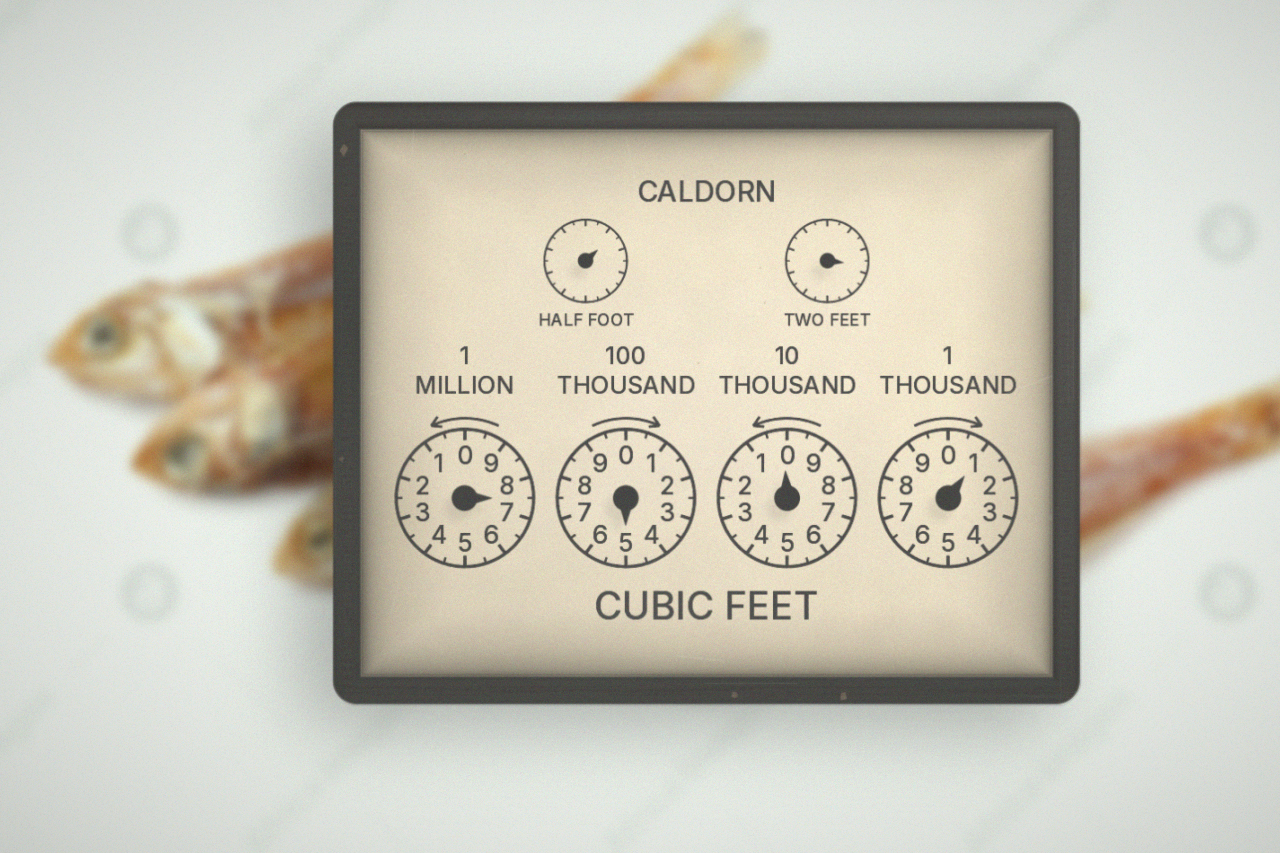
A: 750100 ft³
